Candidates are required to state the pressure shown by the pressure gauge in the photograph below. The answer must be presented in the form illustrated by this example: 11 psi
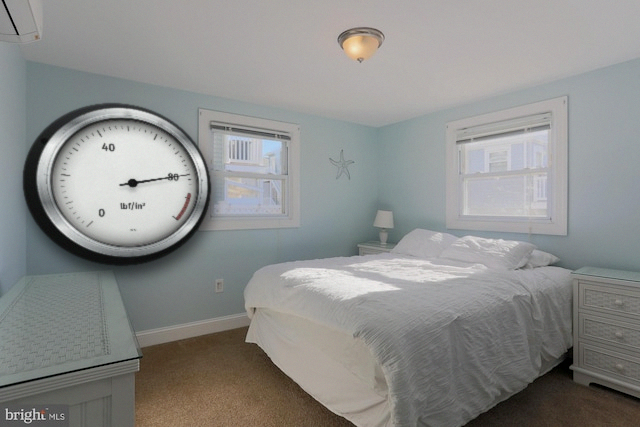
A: 80 psi
